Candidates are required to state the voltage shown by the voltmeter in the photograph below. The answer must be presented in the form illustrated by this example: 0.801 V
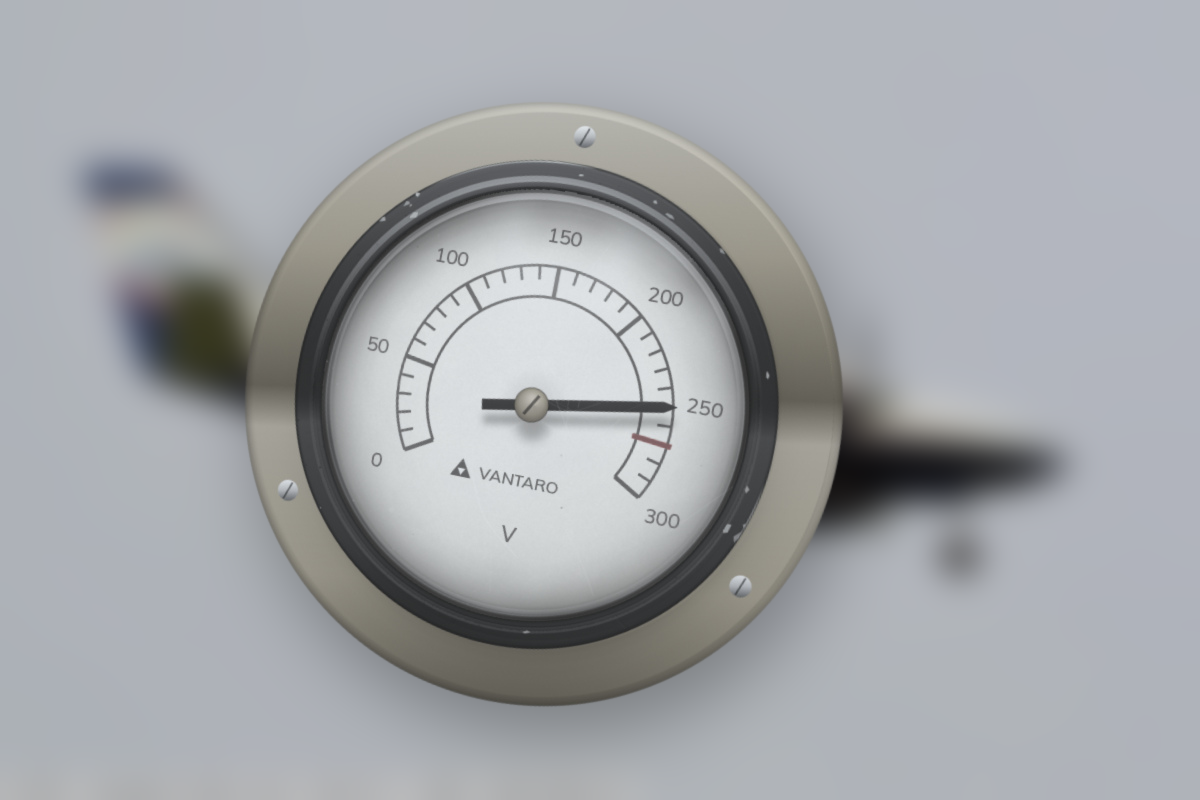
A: 250 V
